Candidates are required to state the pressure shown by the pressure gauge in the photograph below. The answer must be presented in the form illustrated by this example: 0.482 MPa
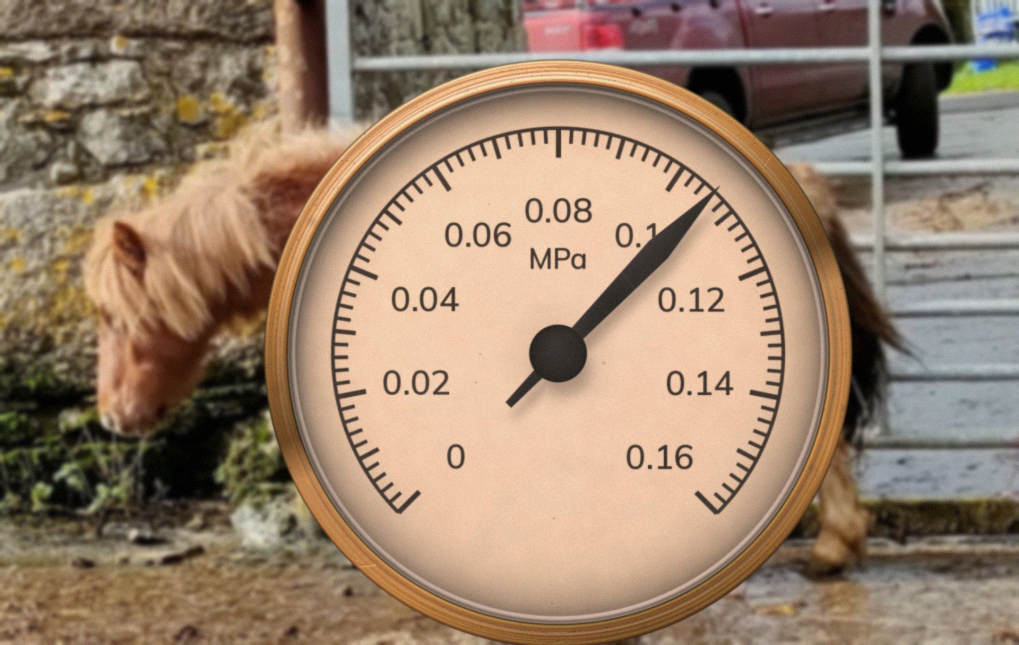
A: 0.106 MPa
